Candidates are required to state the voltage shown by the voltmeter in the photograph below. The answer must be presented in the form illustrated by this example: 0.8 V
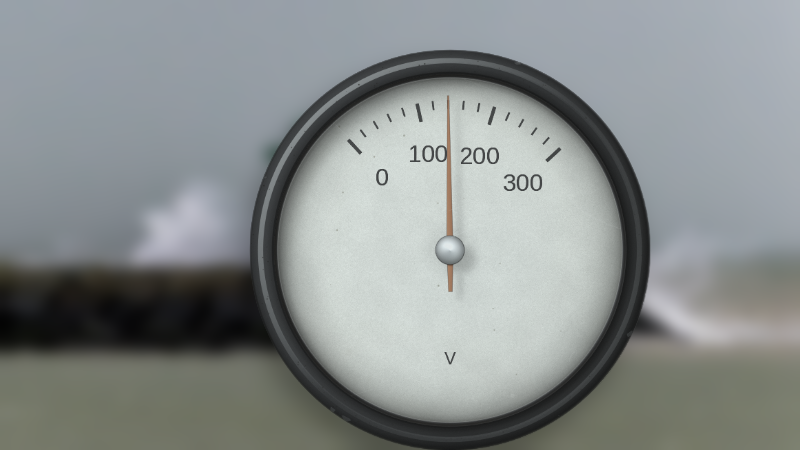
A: 140 V
